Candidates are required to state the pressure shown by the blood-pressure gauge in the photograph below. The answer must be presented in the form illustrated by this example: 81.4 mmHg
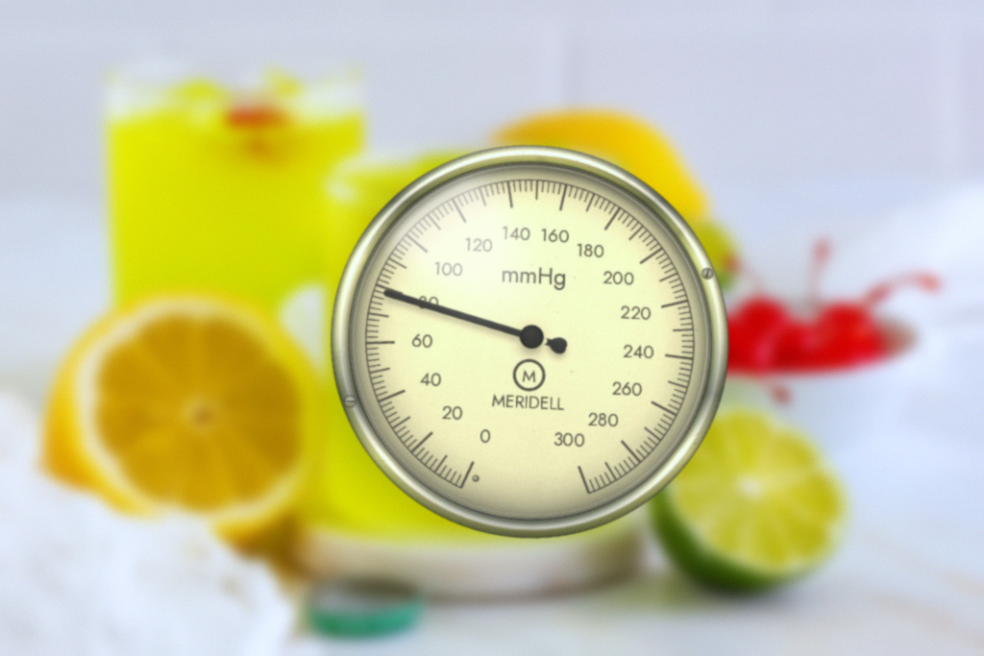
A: 78 mmHg
